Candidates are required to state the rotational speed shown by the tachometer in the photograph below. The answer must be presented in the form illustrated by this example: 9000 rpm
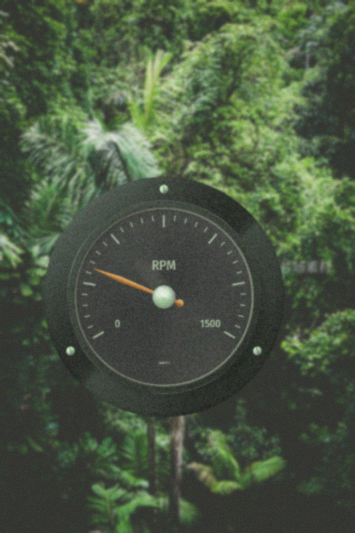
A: 325 rpm
